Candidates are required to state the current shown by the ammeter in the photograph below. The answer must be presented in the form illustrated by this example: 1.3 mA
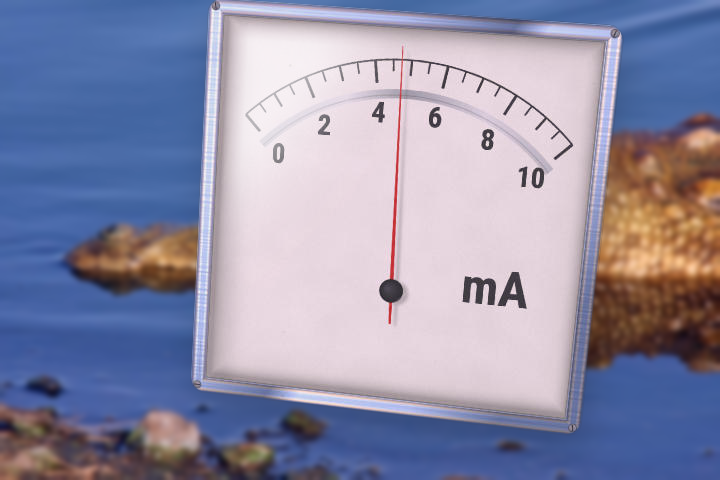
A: 4.75 mA
